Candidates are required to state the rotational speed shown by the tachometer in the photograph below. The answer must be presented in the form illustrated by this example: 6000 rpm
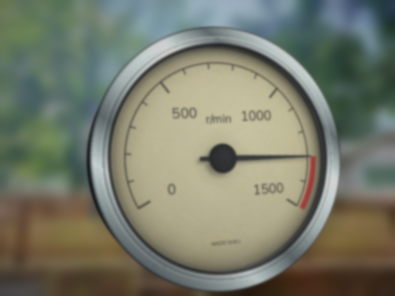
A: 1300 rpm
